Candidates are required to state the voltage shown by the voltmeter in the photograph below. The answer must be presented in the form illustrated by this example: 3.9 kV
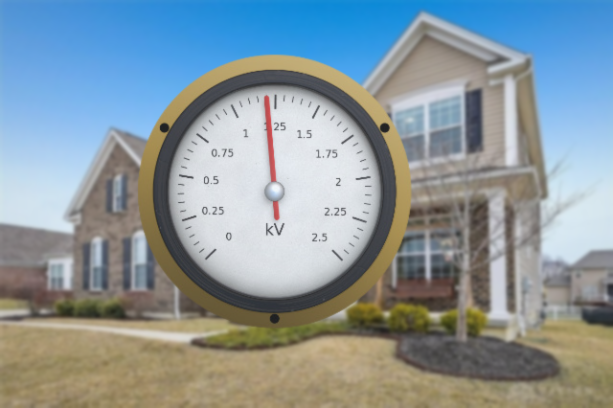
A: 1.2 kV
